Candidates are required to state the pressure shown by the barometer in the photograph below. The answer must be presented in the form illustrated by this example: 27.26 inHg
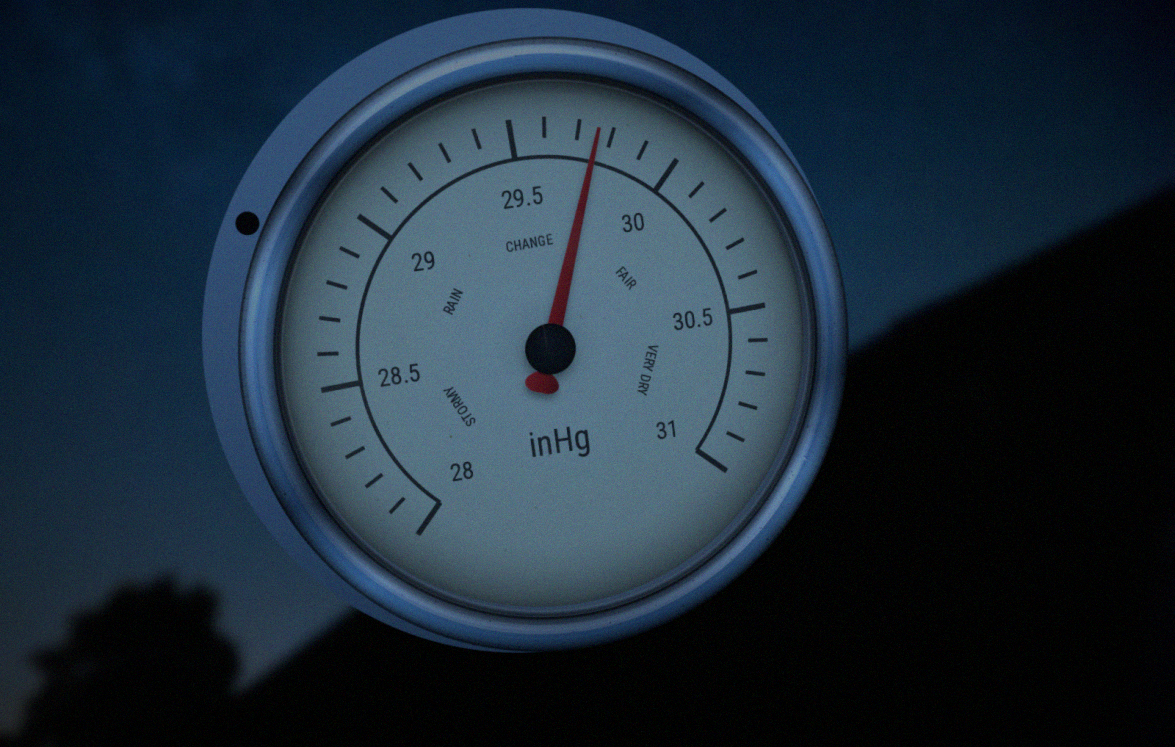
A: 29.75 inHg
